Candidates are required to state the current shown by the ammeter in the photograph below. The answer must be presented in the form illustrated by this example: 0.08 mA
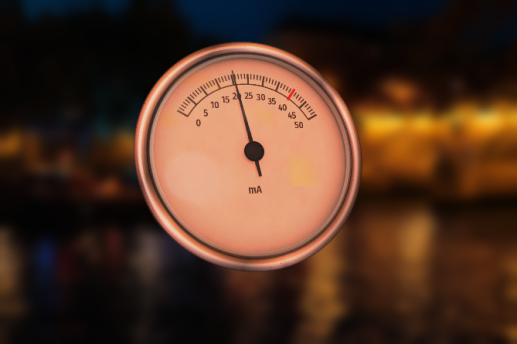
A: 20 mA
